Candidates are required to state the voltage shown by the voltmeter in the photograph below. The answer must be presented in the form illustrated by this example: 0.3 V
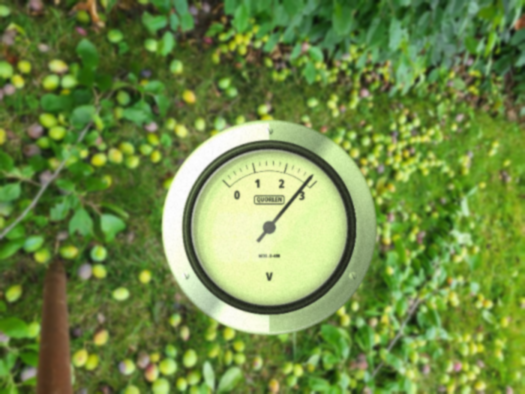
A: 2.8 V
